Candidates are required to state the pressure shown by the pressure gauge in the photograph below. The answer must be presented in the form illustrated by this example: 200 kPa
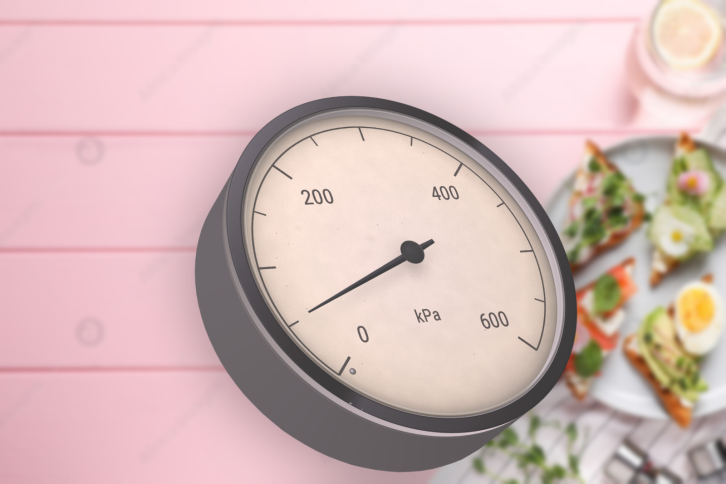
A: 50 kPa
